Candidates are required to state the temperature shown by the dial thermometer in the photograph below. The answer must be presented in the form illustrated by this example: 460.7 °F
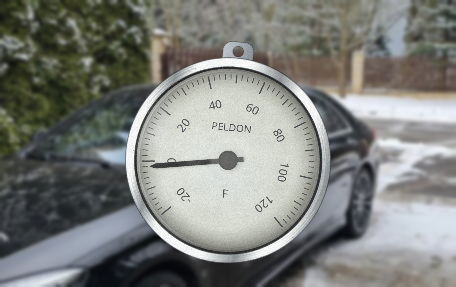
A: -2 °F
